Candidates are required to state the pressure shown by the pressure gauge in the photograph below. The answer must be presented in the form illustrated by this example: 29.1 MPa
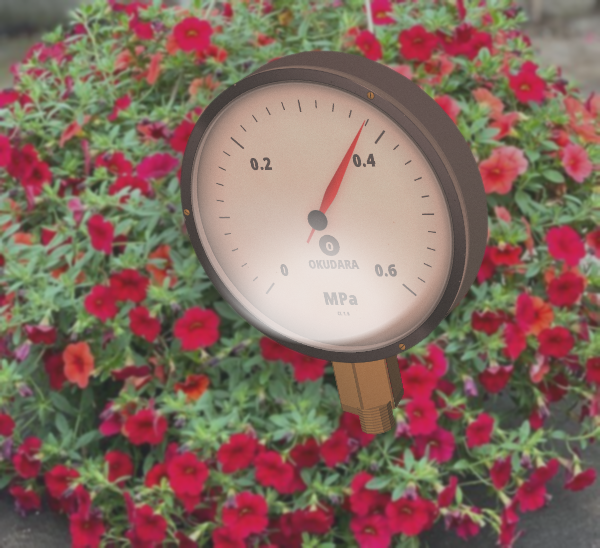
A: 0.38 MPa
